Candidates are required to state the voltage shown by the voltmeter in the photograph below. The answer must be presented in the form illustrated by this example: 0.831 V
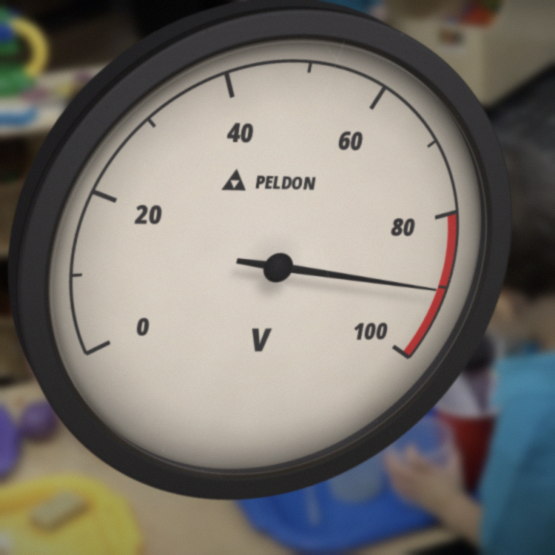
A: 90 V
